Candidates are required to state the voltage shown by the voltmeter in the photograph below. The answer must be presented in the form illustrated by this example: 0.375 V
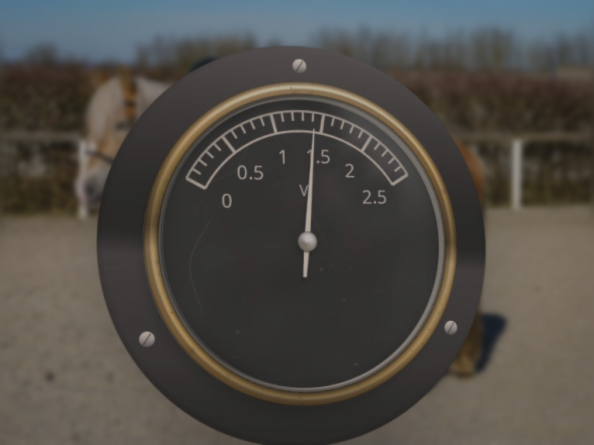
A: 1.4 V
